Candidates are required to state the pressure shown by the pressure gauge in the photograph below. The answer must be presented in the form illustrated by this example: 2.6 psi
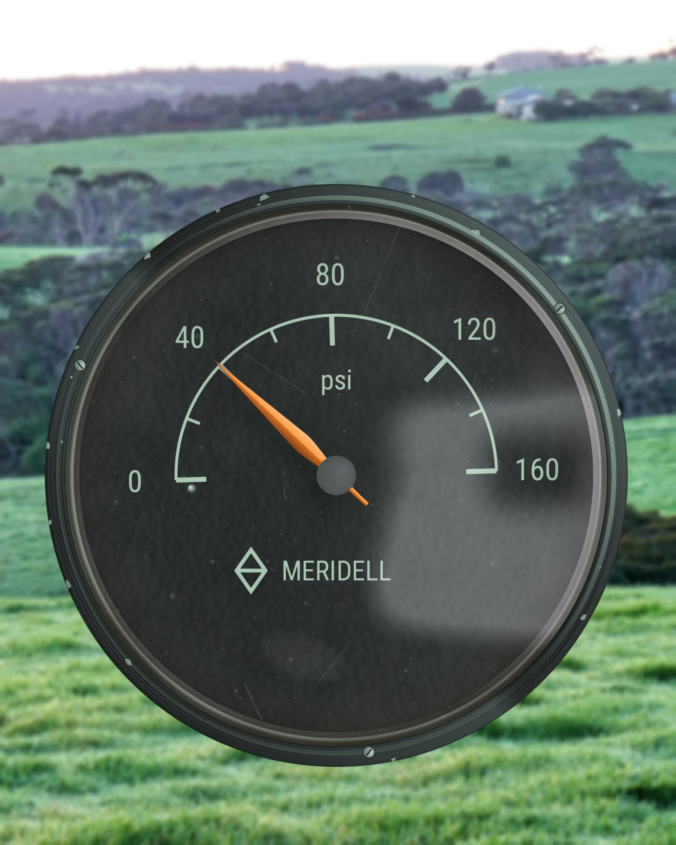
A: 40 psi
